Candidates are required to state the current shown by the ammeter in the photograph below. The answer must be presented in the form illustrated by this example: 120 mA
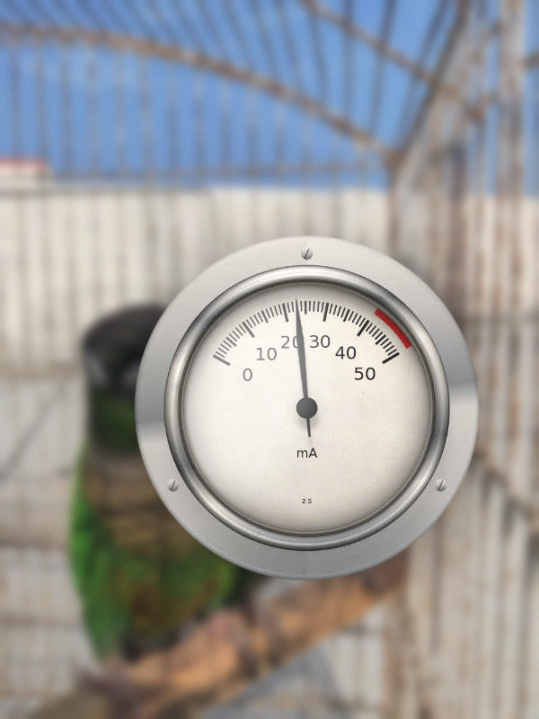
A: 23 mA
